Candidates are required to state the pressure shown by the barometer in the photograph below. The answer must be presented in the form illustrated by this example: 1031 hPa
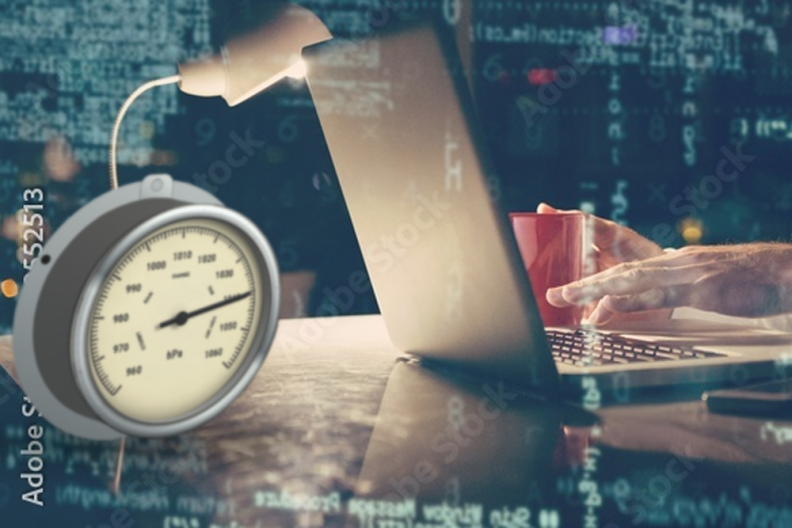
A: 1040 hPa
